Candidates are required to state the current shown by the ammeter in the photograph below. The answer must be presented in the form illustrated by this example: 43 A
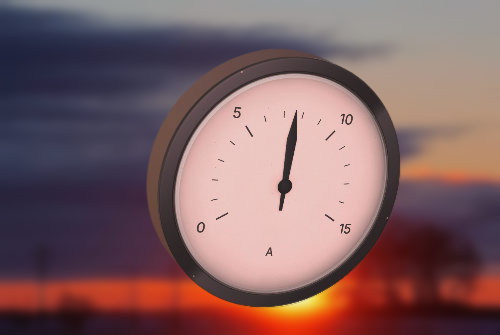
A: 7.5 A
